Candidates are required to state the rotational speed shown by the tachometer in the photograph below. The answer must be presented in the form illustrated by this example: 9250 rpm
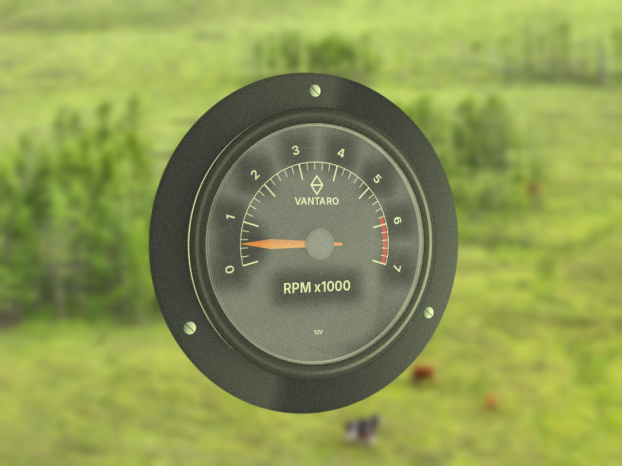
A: 500 rpm
